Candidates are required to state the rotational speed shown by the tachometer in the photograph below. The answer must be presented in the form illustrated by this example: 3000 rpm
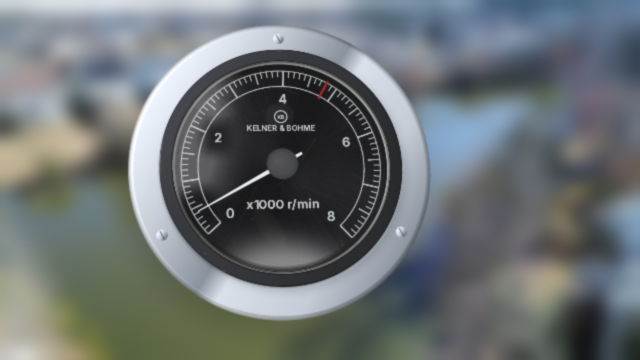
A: 400 rpm
